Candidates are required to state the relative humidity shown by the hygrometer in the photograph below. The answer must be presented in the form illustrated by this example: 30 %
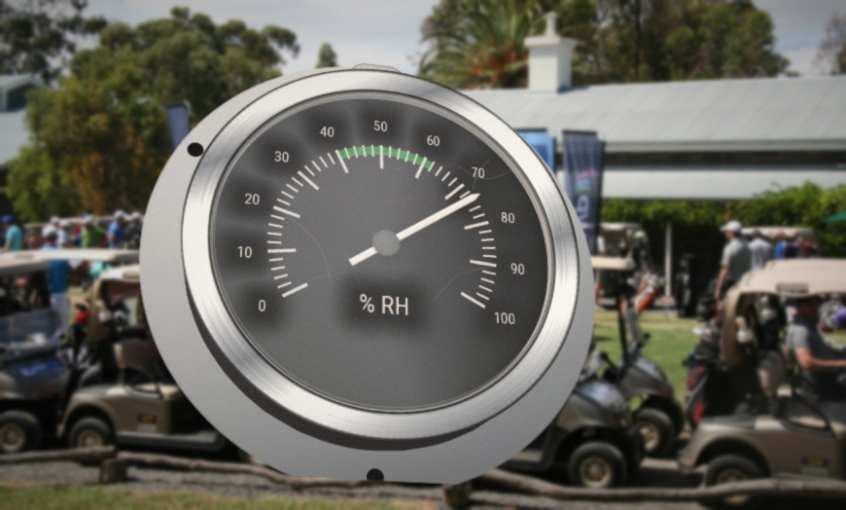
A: 74 %
